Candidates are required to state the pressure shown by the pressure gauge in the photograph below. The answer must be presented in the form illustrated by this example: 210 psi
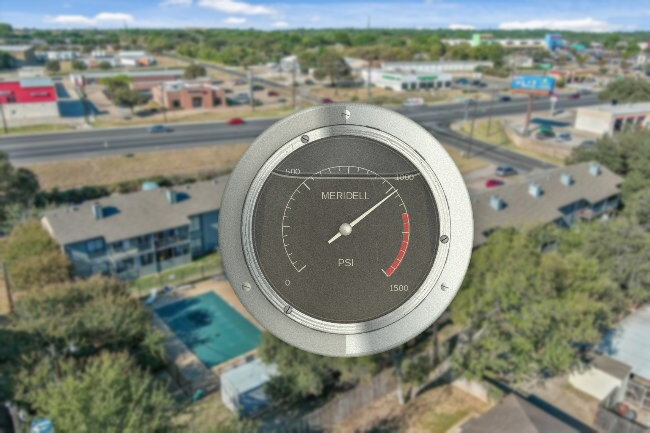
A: 1025 psi
